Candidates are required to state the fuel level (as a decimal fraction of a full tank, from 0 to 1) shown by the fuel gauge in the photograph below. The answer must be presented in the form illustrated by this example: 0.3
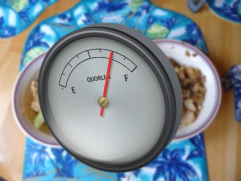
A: 0.75
